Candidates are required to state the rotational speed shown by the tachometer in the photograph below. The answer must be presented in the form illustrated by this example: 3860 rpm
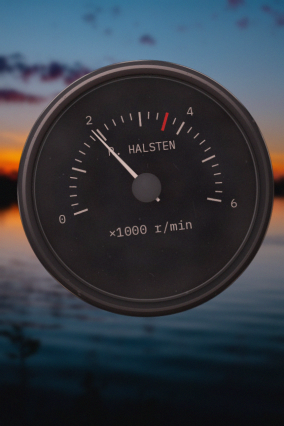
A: 1900 rpm
